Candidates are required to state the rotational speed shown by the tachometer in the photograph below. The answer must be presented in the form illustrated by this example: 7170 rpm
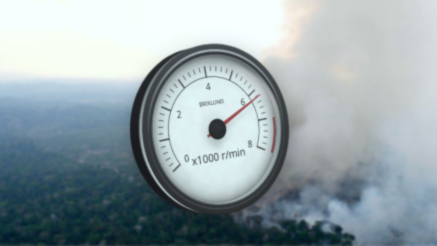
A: 6200 rpm
